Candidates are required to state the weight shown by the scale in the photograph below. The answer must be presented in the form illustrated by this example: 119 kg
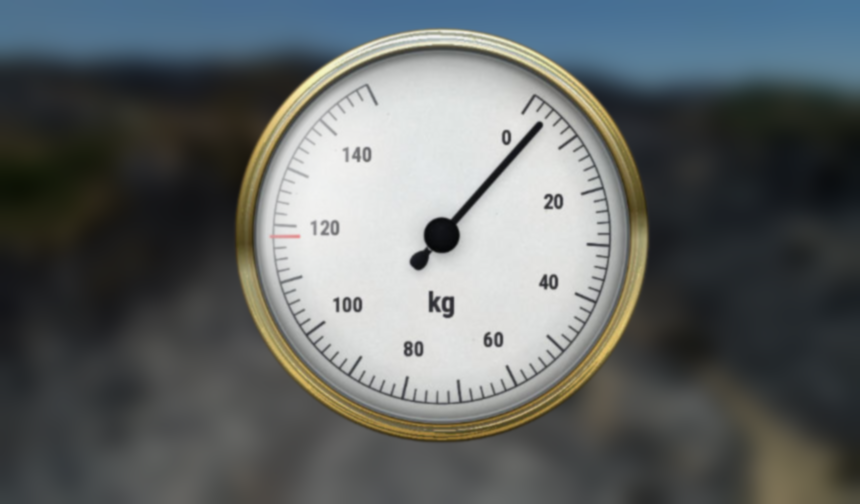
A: 4 kg
